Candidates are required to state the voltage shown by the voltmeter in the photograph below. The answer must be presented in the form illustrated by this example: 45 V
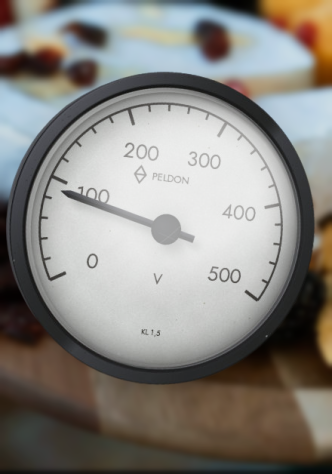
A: 90 V
